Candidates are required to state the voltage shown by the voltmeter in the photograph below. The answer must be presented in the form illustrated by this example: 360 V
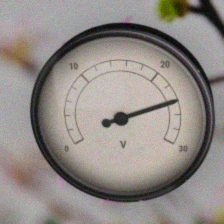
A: 24 V
